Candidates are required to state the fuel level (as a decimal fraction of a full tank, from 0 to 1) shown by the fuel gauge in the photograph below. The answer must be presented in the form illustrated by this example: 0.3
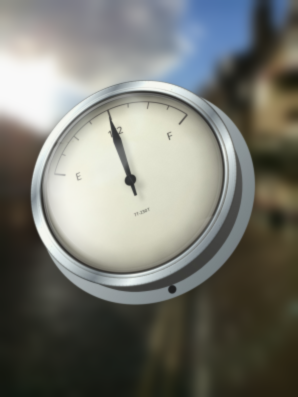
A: 0.5
